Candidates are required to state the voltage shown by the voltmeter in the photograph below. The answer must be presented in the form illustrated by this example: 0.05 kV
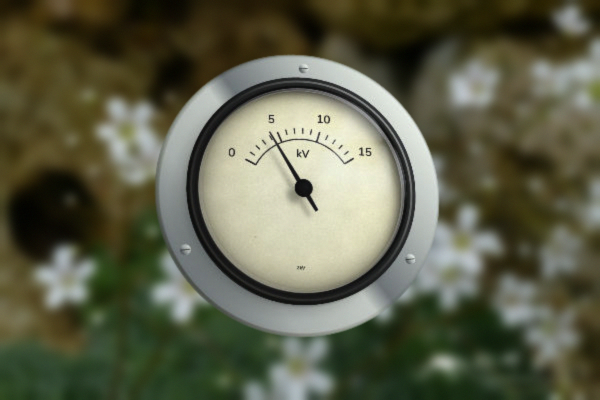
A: 4 kV
